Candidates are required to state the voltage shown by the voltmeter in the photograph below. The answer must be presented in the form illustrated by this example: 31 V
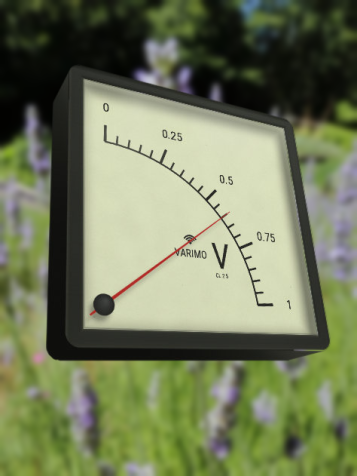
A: 0.6 V
